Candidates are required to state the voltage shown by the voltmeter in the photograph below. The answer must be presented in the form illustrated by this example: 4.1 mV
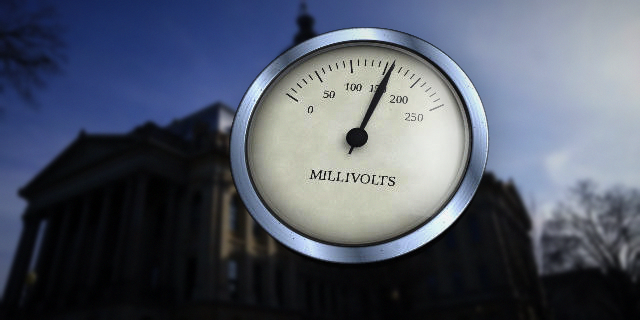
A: 160 mV
